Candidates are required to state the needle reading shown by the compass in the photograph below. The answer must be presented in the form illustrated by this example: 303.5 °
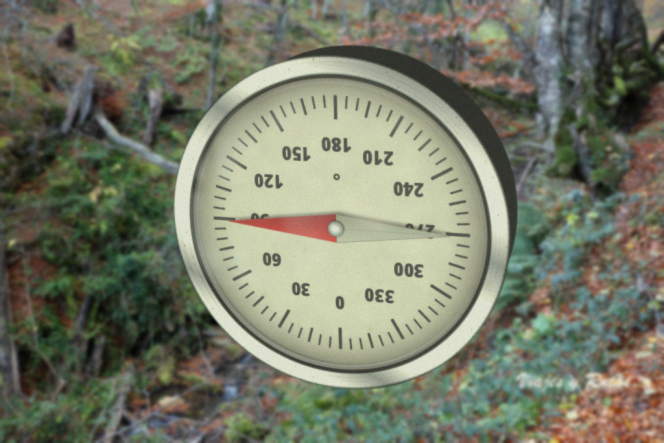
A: 90 °
